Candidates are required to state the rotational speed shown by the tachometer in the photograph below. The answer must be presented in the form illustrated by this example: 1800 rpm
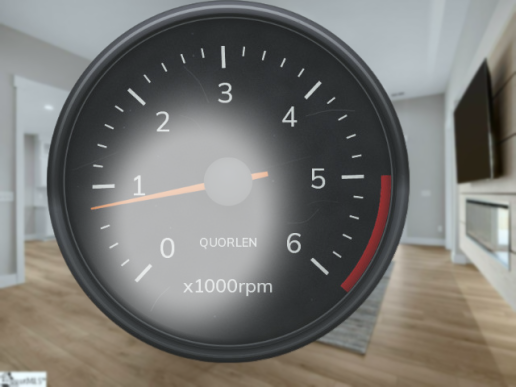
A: 800 rpm
